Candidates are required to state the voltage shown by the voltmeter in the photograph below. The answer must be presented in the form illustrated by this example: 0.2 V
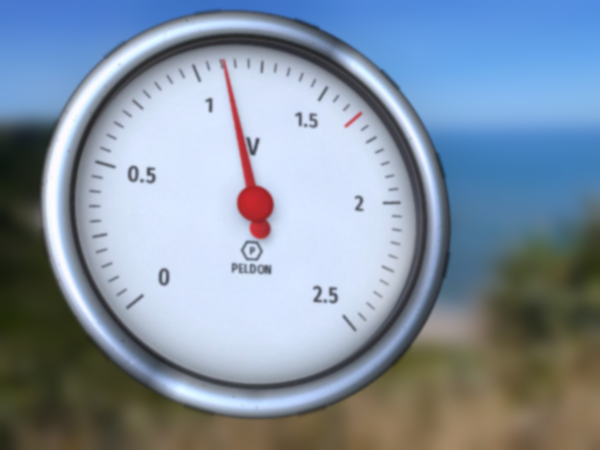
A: 1.1 V
